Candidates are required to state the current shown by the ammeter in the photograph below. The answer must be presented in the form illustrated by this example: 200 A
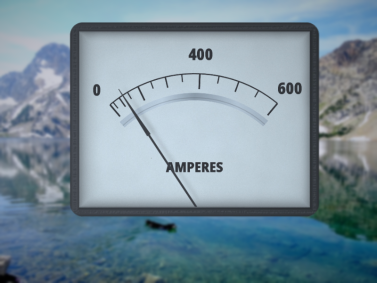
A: 125 A
